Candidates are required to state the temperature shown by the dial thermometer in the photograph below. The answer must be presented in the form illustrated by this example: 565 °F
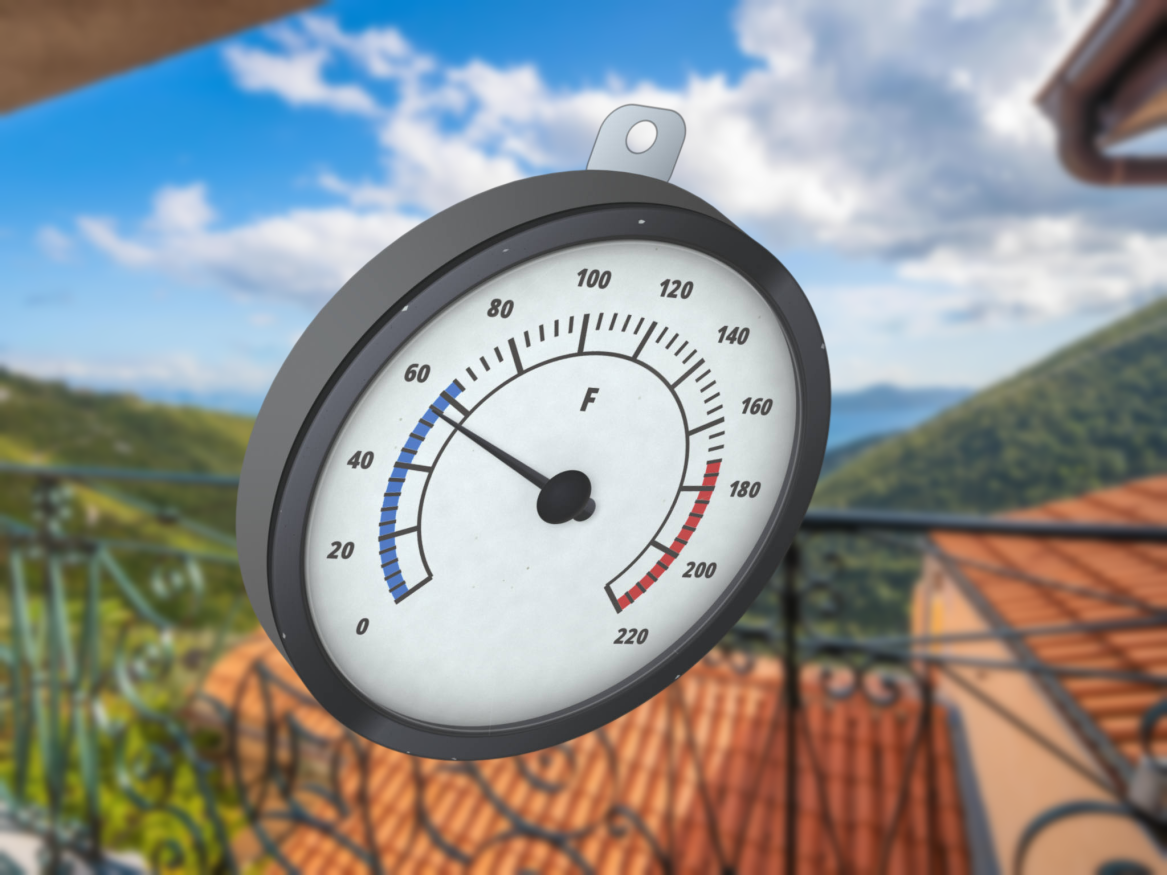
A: 56 °F
